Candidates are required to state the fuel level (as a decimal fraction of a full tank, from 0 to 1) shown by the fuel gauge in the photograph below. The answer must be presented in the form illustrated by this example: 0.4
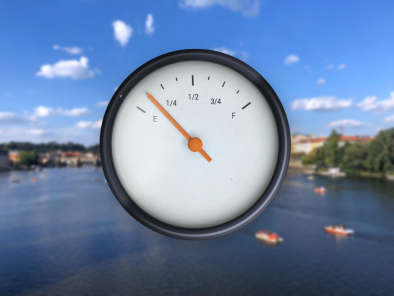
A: 0.125
